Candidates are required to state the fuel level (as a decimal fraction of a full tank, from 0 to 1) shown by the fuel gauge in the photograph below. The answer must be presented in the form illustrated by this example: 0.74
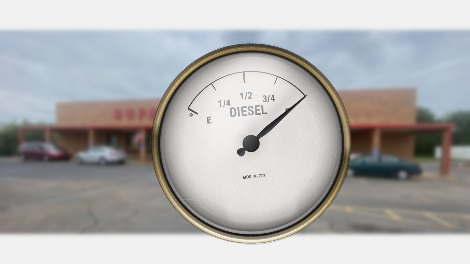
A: 1
